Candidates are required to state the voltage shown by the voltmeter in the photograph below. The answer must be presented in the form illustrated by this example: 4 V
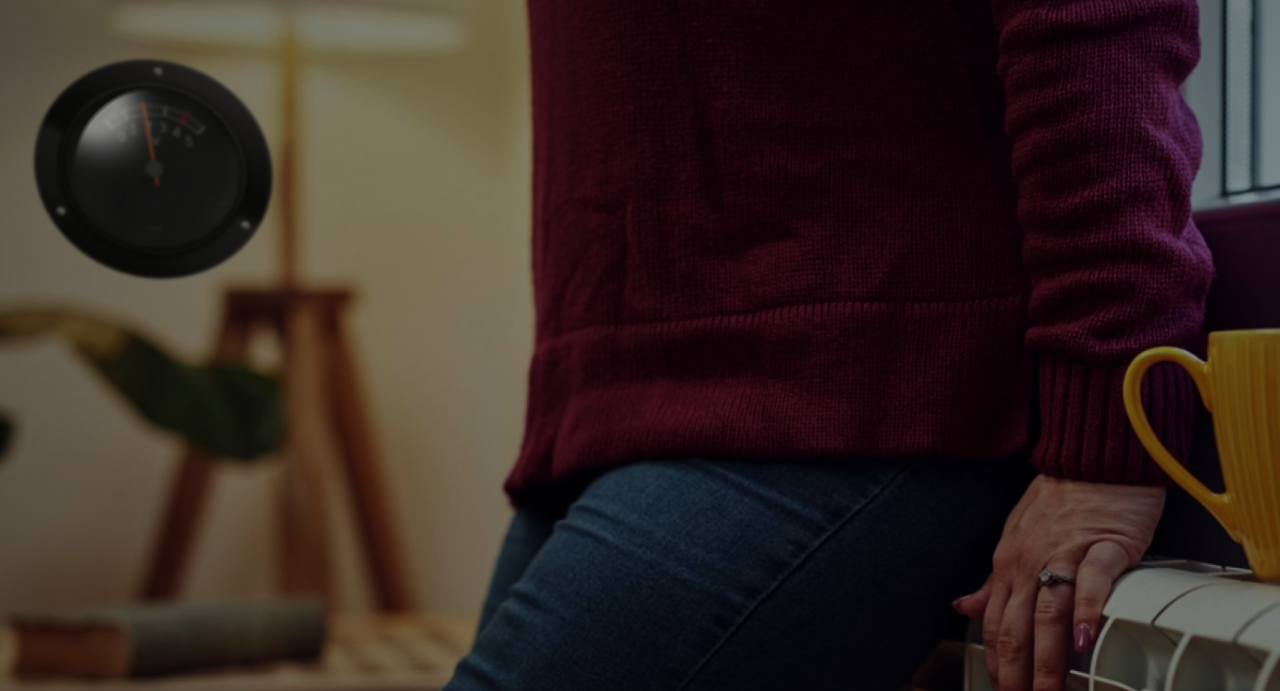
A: 2 V
